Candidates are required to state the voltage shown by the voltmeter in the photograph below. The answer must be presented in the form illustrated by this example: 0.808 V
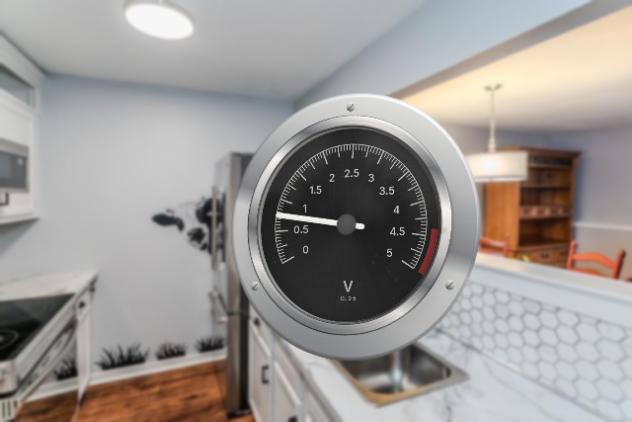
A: 0.75 V
